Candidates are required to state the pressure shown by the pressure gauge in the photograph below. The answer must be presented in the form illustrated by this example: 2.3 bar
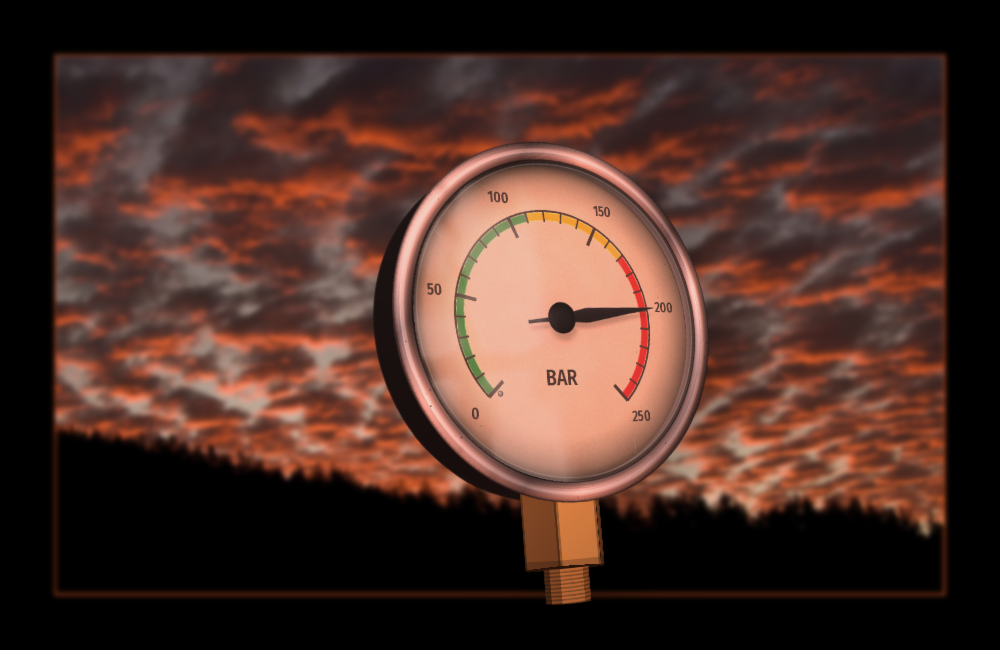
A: 200 bar
